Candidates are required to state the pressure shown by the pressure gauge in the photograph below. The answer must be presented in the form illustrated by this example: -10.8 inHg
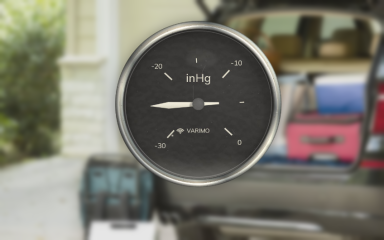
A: -25 inHg
